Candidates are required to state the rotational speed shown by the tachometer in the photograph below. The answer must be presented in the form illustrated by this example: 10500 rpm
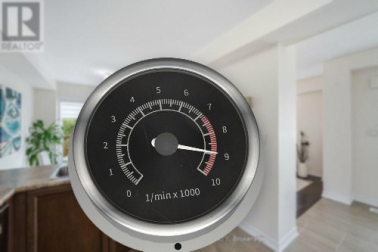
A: 9000 rpm
